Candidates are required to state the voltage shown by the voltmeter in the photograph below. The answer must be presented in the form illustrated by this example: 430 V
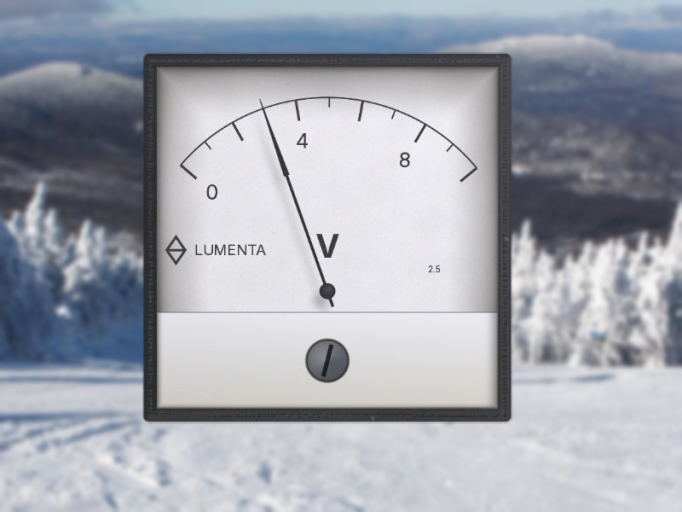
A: 3 V
